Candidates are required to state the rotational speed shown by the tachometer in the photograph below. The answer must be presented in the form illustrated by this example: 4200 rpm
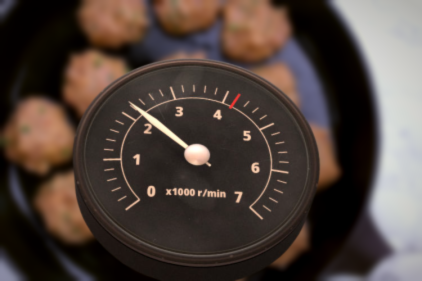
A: 2200 rpm
